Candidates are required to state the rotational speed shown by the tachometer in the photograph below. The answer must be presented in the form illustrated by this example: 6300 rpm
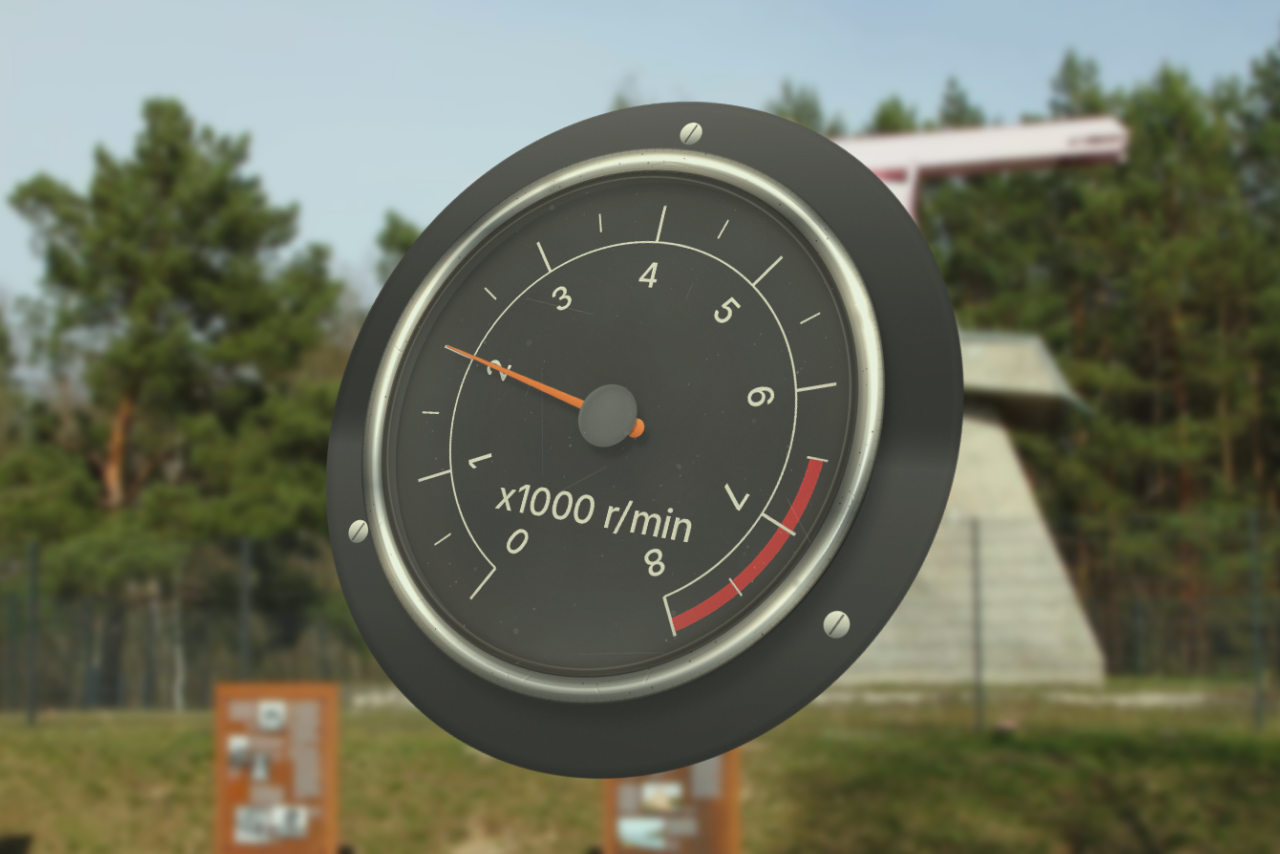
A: 2000 rpm
